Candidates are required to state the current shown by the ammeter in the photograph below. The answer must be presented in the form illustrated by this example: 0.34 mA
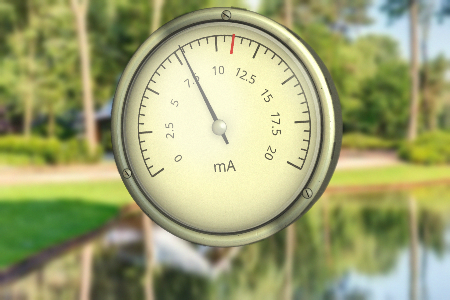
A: 8 mA
